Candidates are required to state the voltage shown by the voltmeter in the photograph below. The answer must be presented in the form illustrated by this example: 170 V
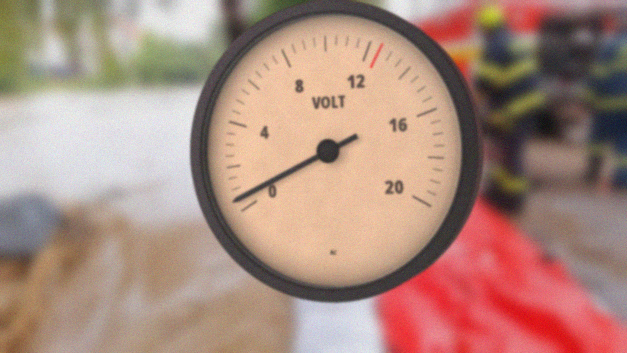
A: 0.5 V
